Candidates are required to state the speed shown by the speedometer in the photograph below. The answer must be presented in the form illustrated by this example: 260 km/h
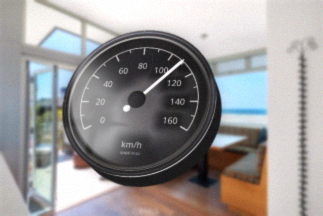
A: 110 km/h
